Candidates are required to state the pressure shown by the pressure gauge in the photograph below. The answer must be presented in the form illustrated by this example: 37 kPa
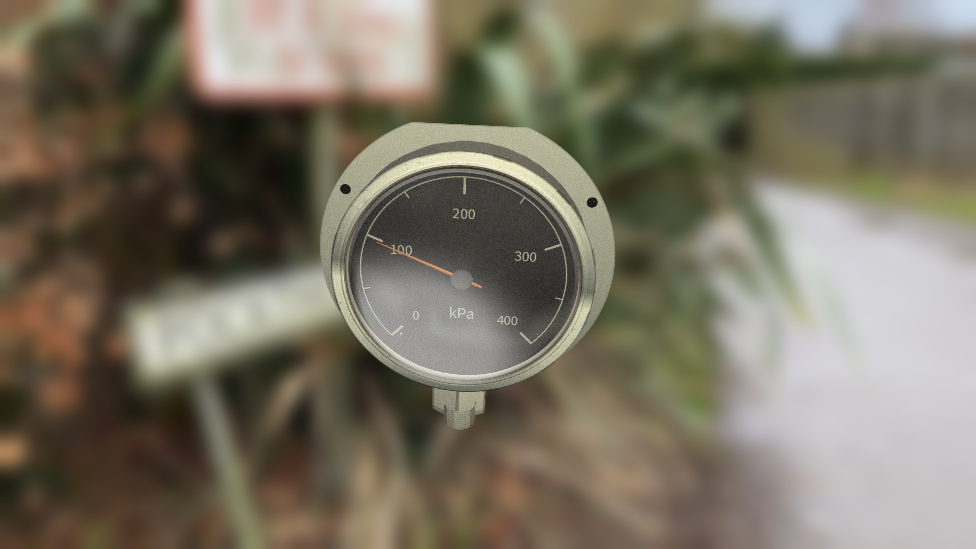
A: 100 kPa
